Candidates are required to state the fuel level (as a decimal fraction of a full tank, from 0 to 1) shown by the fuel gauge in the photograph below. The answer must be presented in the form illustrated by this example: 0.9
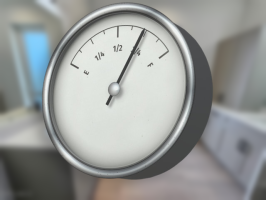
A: 0.75
